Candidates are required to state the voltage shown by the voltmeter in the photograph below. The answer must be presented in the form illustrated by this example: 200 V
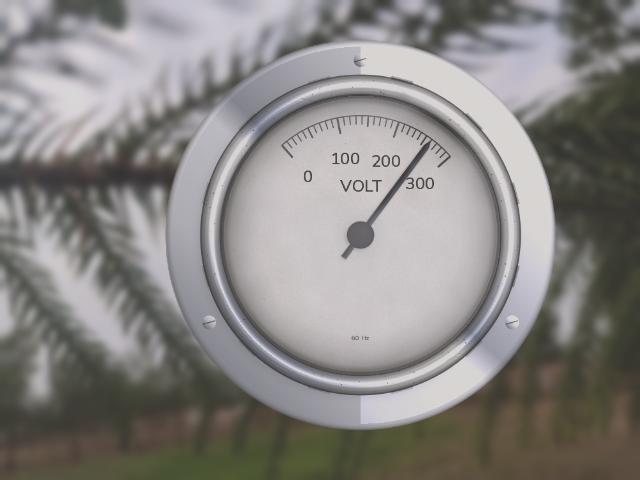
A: 260 V
